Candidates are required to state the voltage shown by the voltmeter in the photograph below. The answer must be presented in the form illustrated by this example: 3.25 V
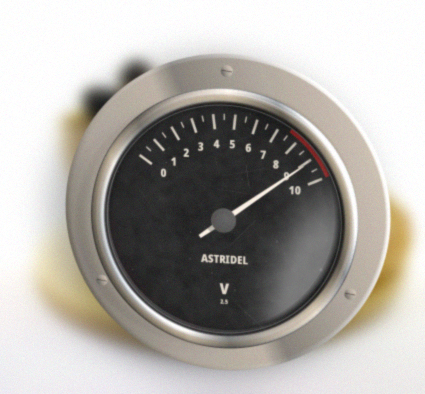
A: 9 V
